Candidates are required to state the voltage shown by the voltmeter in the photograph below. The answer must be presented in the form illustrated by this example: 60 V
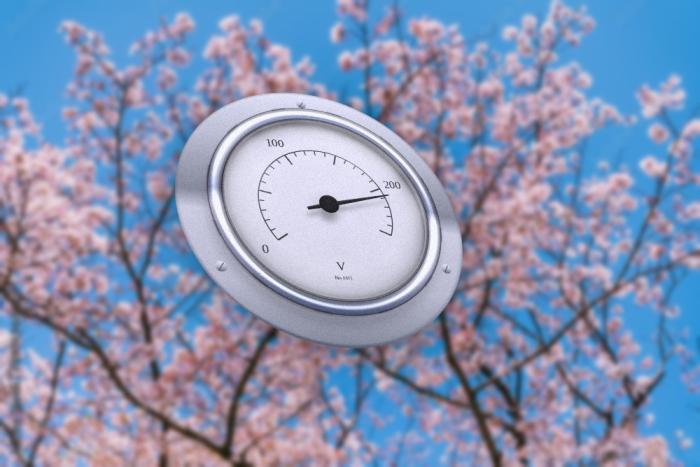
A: 210 V
